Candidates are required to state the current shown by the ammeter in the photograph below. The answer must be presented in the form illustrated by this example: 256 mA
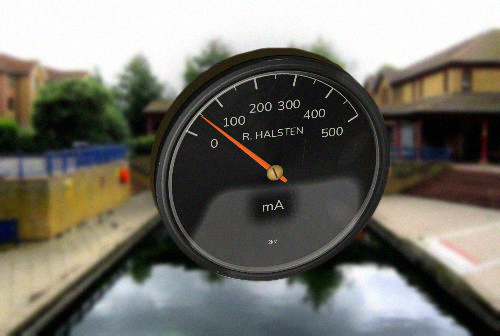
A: 50 mA
